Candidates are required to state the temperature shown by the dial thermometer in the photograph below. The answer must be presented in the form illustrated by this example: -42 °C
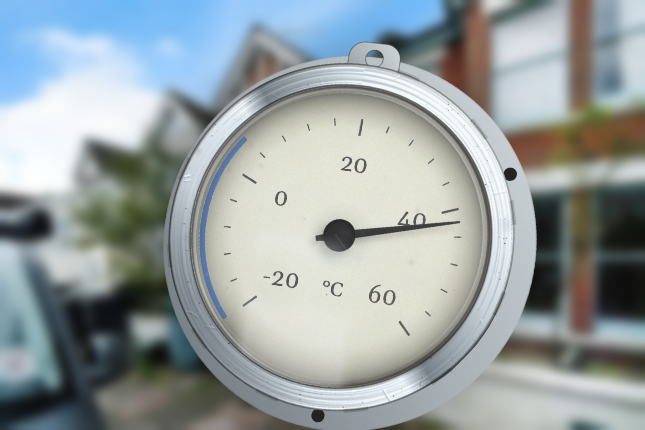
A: 42 °C
